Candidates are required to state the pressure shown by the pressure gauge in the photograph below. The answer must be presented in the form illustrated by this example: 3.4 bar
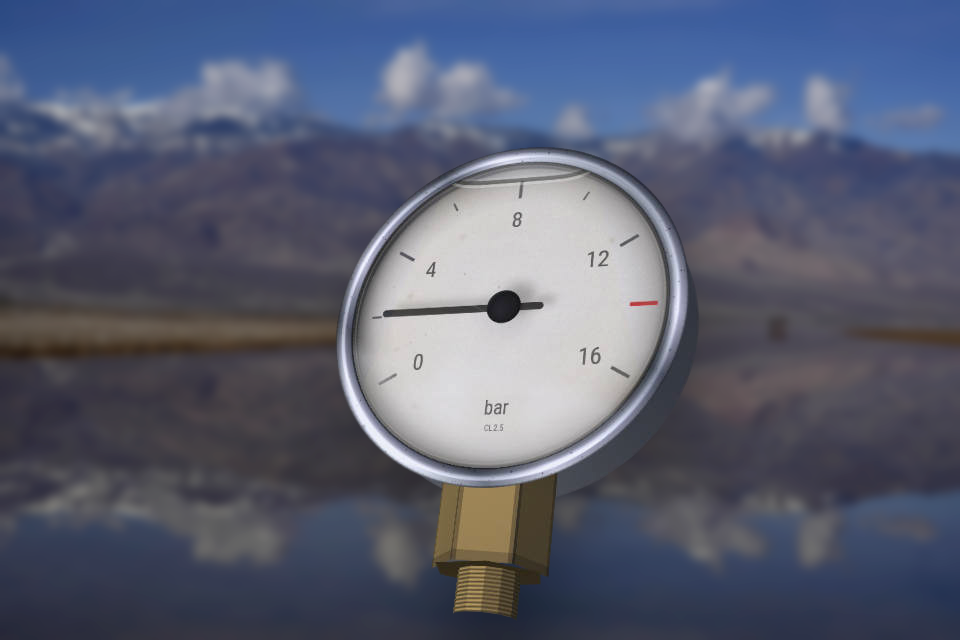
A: 2 bar
